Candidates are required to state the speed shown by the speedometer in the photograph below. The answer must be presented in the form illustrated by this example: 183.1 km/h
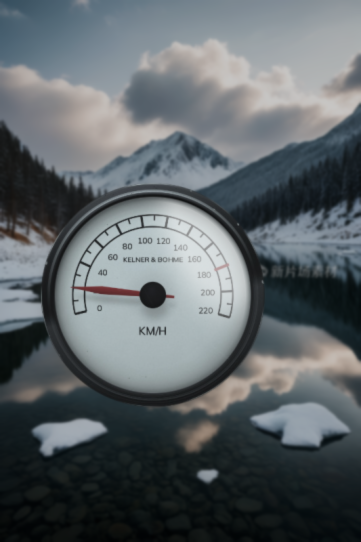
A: 20 km/h
